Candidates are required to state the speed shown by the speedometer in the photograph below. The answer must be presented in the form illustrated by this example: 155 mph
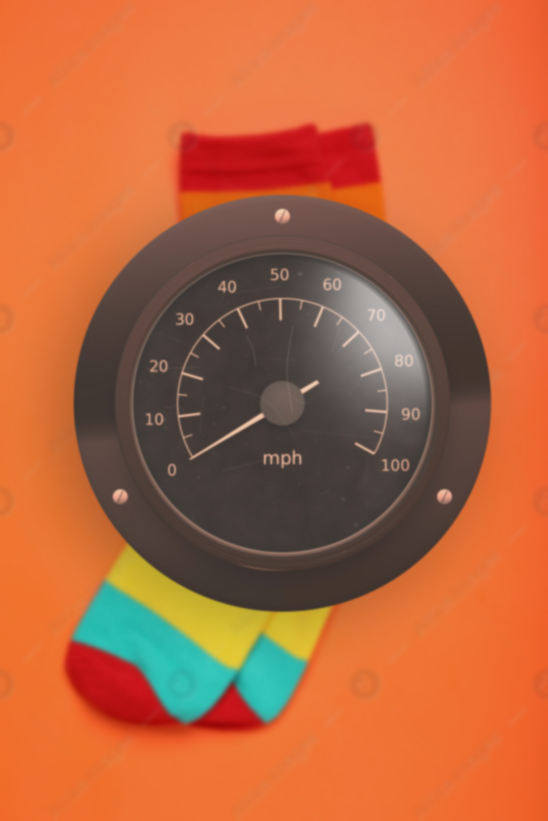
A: 0 mph
